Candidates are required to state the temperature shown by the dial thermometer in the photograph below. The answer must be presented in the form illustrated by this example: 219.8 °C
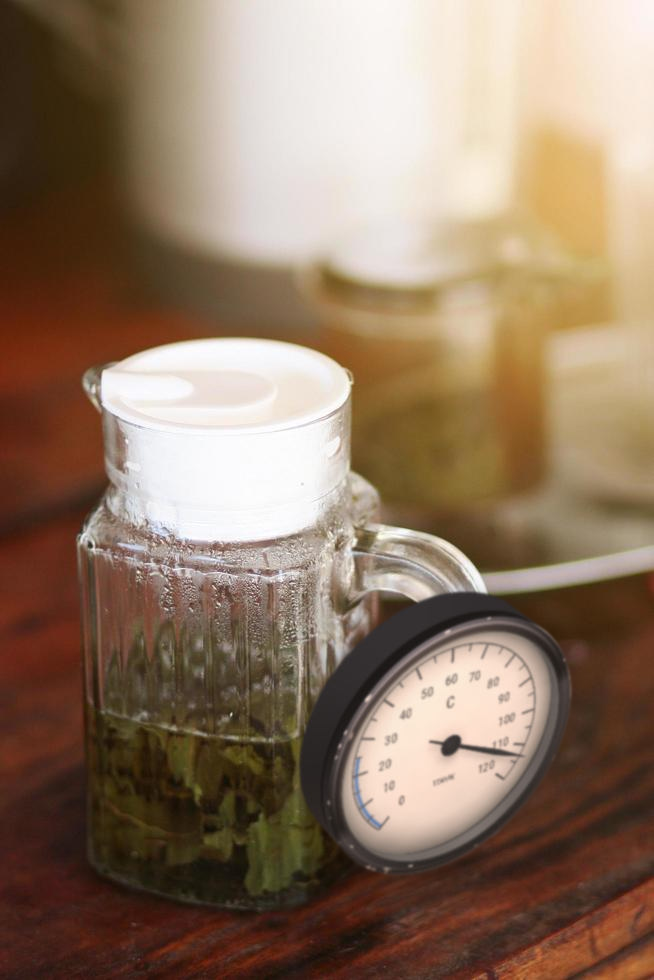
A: 112.5 °C
